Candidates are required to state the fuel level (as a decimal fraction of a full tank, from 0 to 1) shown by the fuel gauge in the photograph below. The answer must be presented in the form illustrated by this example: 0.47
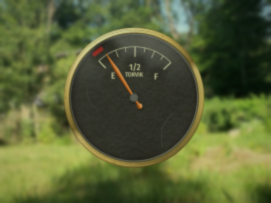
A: 0.125
